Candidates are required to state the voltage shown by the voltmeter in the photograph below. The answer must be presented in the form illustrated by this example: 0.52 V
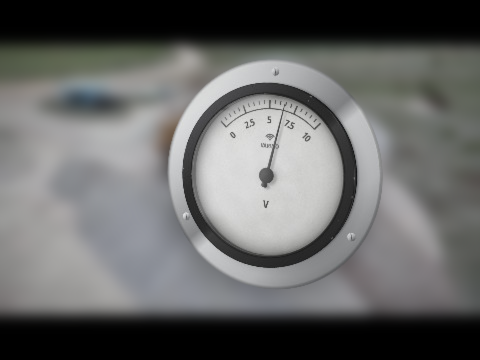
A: 6.5 V
